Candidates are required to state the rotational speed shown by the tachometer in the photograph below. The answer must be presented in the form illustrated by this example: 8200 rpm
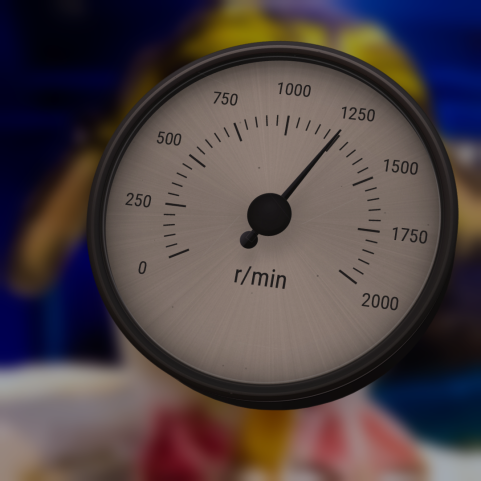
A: 1250 rpm
